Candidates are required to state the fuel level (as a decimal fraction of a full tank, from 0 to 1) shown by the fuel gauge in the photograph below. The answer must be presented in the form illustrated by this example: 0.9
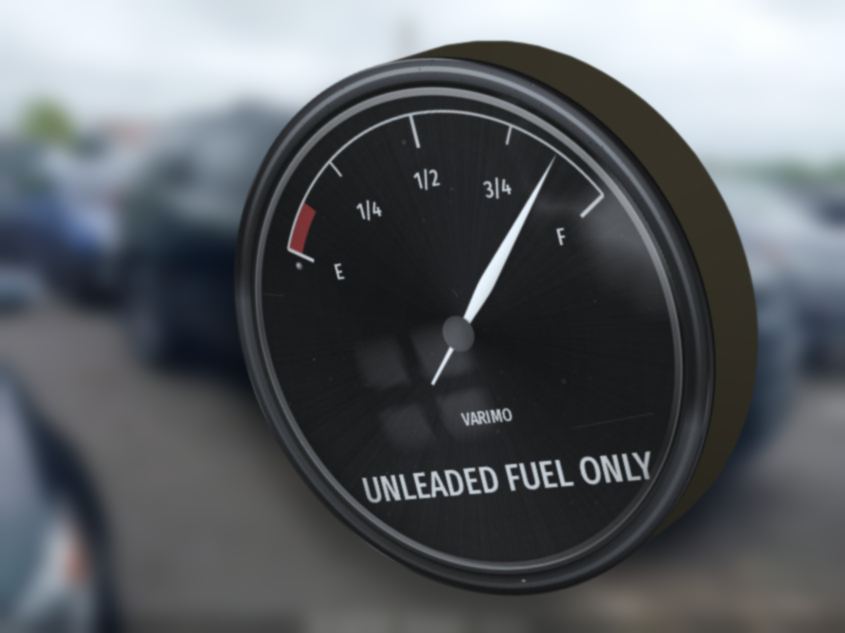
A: 0.875
